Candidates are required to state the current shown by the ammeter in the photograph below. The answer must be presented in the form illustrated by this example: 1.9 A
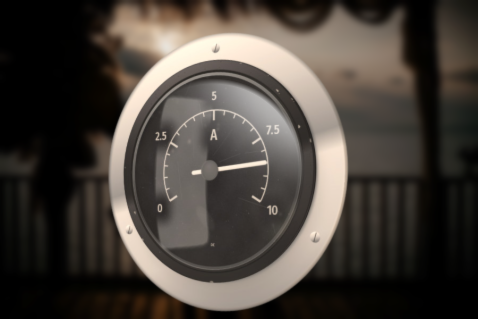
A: 8.5 A
